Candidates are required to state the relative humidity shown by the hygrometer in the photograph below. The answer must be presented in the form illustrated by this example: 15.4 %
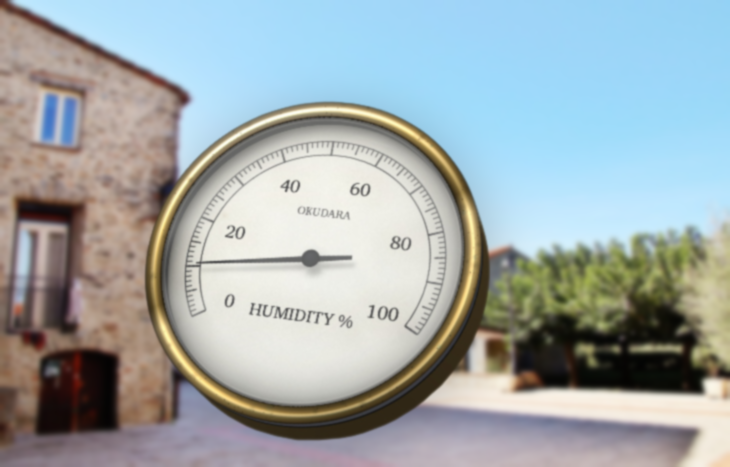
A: 10 %
